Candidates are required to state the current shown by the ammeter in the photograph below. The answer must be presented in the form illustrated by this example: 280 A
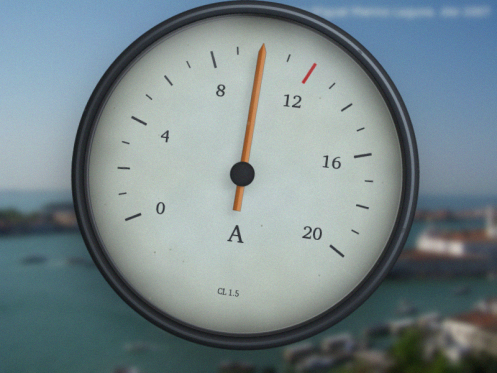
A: 10 A
